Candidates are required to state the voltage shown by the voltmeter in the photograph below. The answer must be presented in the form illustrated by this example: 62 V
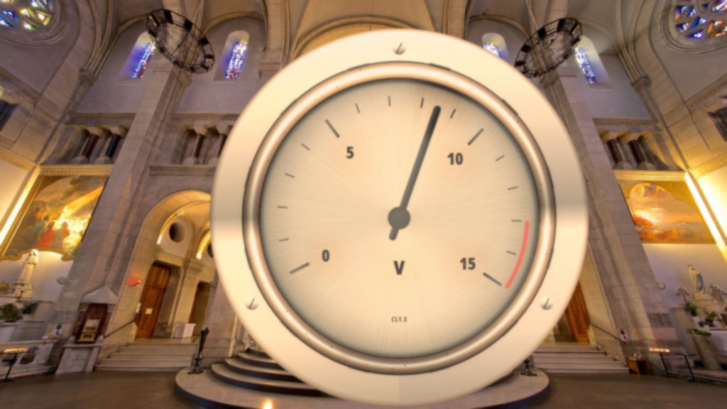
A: 8.5 V
